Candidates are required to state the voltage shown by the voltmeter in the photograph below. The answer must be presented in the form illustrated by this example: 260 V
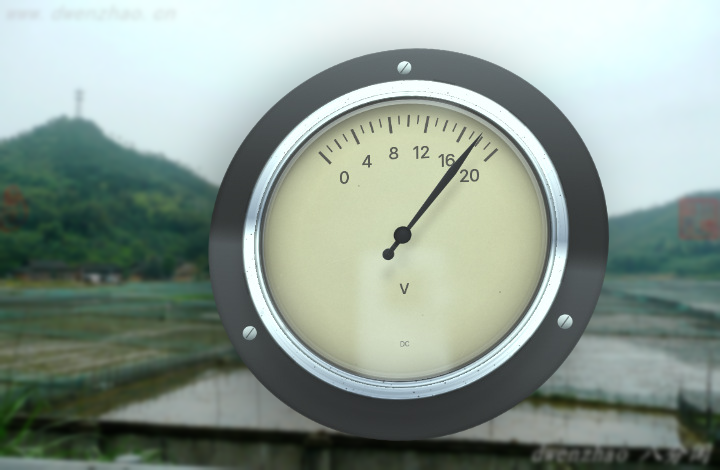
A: 18 V
